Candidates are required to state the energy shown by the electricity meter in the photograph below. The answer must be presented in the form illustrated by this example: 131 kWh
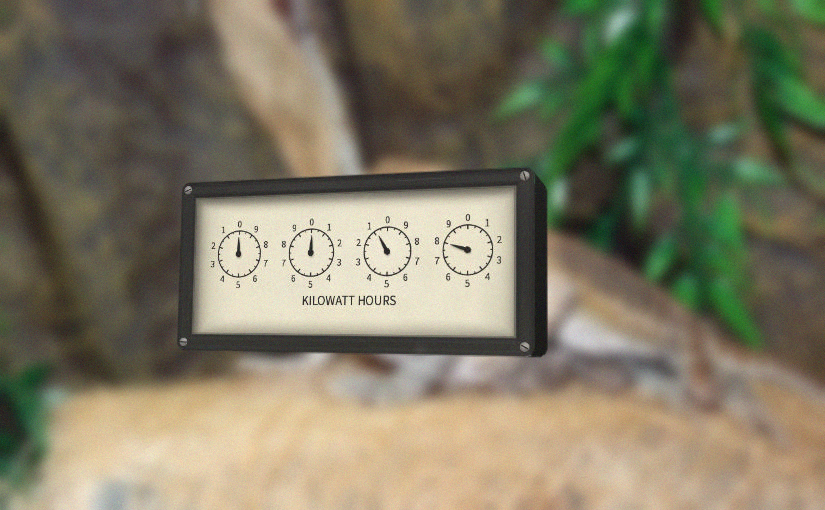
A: 8 kWh
